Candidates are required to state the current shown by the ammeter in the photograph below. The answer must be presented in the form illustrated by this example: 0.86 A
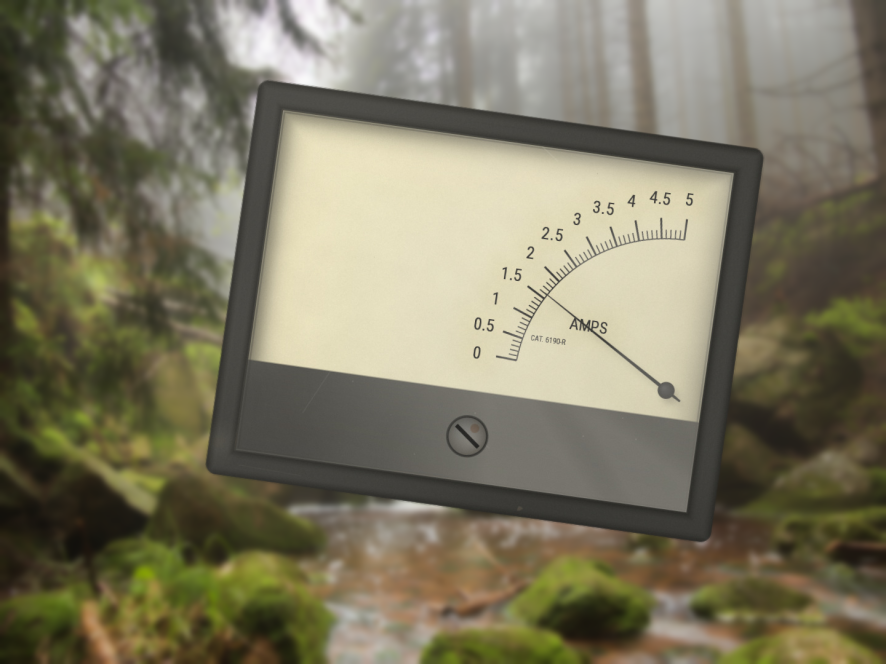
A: 1.6 A
